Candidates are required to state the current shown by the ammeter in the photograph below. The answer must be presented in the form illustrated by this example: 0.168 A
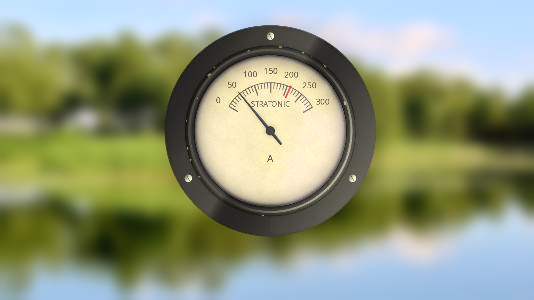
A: 50 A
